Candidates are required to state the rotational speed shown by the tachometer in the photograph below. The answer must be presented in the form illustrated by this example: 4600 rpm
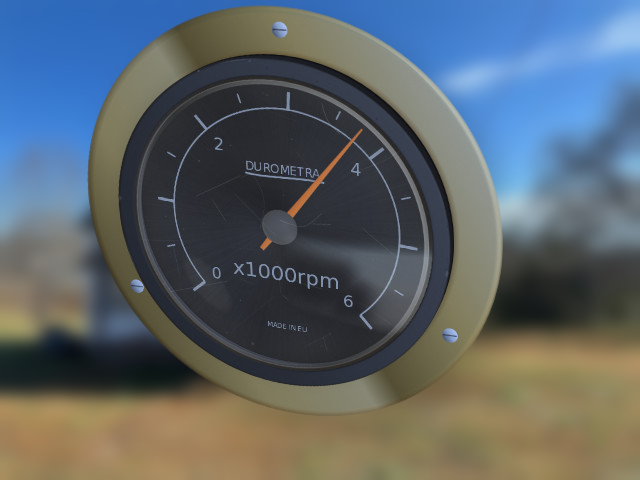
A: 3750 rpm
